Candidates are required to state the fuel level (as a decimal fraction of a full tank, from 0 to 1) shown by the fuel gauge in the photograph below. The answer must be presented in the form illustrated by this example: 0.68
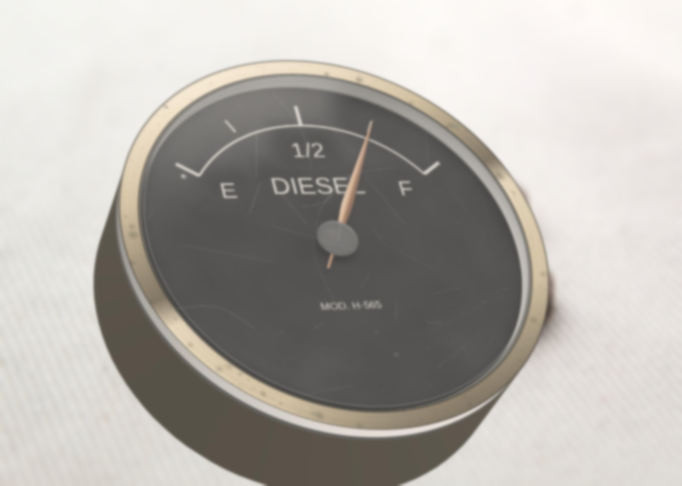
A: 0.75
